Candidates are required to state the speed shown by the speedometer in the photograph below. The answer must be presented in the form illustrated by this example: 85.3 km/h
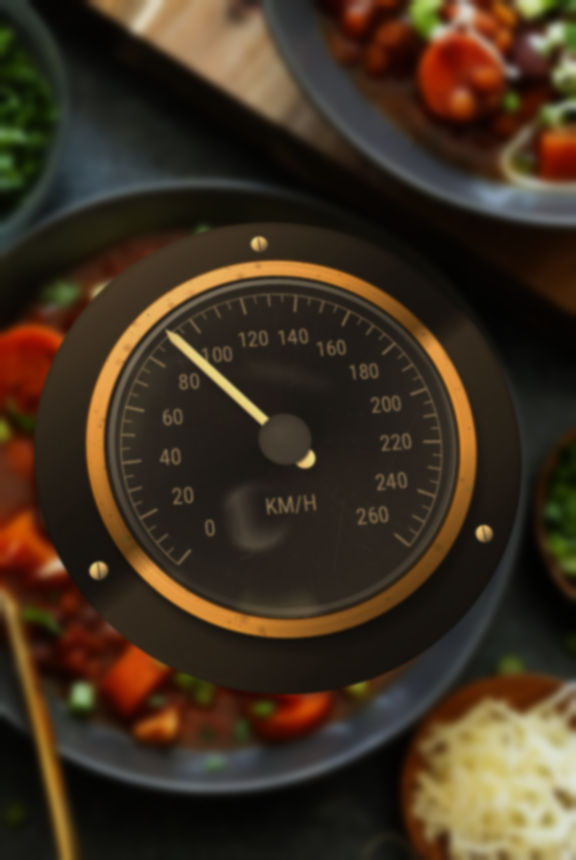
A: 90 km/h
